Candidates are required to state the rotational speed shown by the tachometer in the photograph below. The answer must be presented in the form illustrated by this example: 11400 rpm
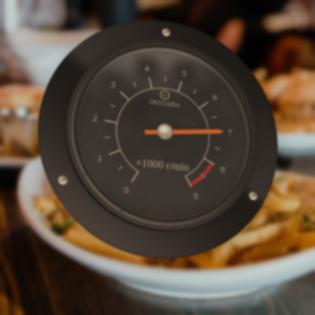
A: 7000 rpm
